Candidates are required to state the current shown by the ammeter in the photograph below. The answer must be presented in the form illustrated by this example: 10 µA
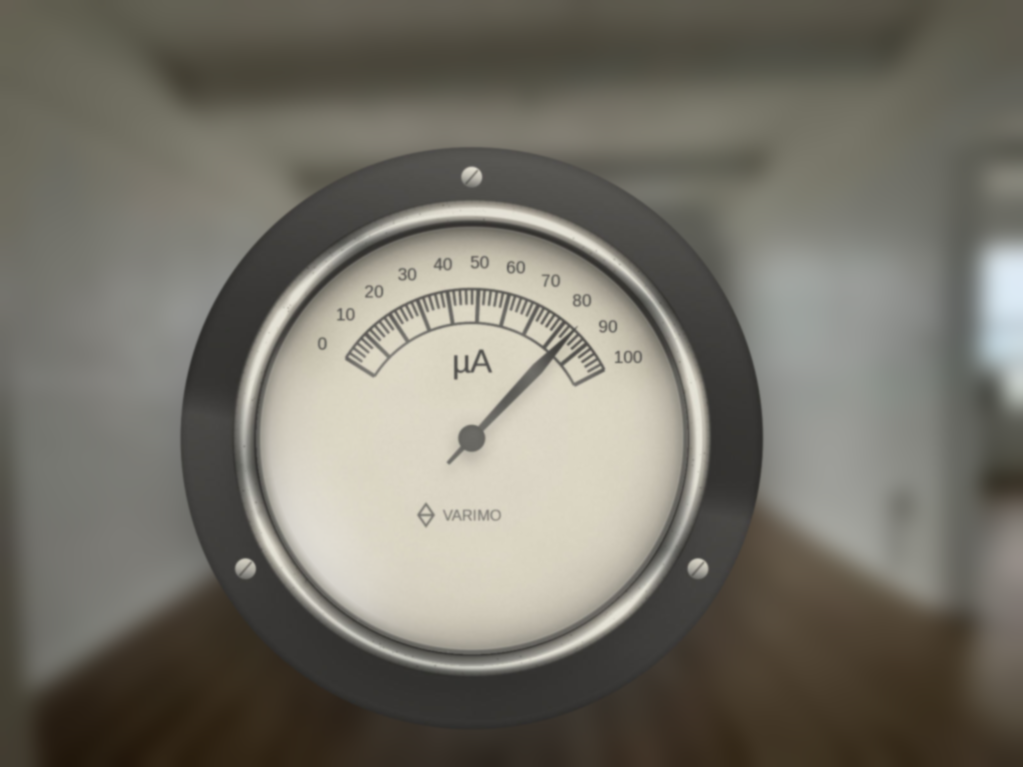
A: 84 µA
